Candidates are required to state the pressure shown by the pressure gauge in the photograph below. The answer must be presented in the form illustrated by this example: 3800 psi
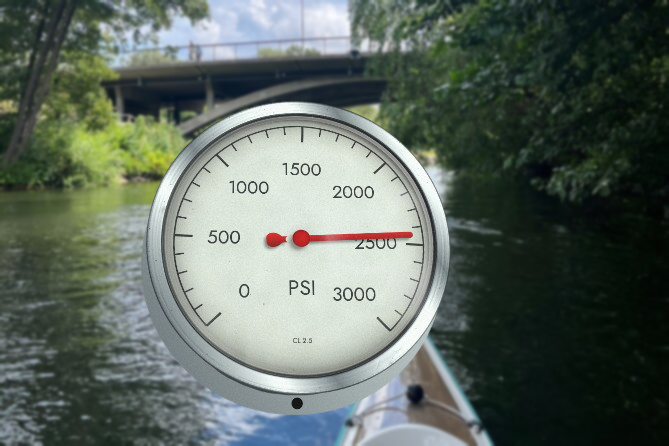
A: 2450 psi
